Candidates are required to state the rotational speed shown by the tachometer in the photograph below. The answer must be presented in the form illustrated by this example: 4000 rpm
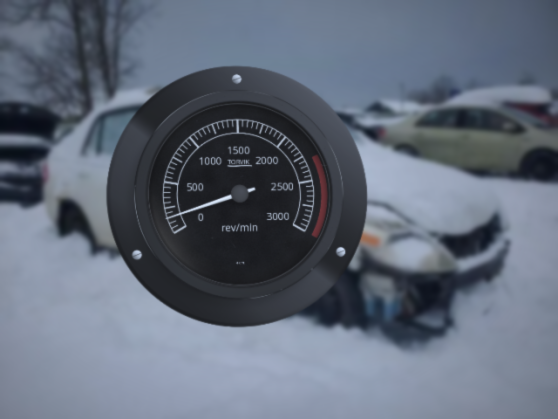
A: 150 rpm
